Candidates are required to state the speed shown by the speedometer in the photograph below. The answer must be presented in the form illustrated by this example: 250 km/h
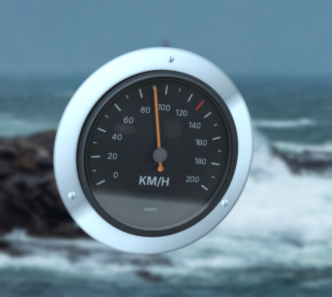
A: 90 km/h
